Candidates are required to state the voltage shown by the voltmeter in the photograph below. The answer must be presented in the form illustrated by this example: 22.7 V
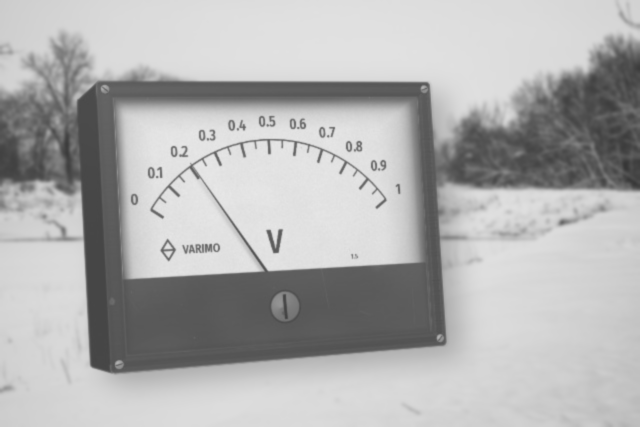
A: 0.2 V
